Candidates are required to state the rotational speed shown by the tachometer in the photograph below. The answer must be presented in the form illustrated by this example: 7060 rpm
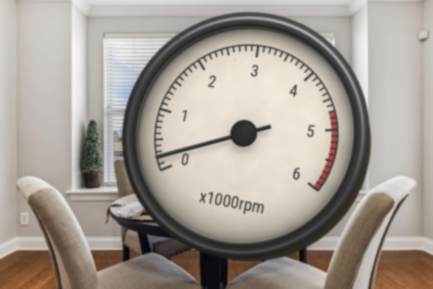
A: 200 rpm
